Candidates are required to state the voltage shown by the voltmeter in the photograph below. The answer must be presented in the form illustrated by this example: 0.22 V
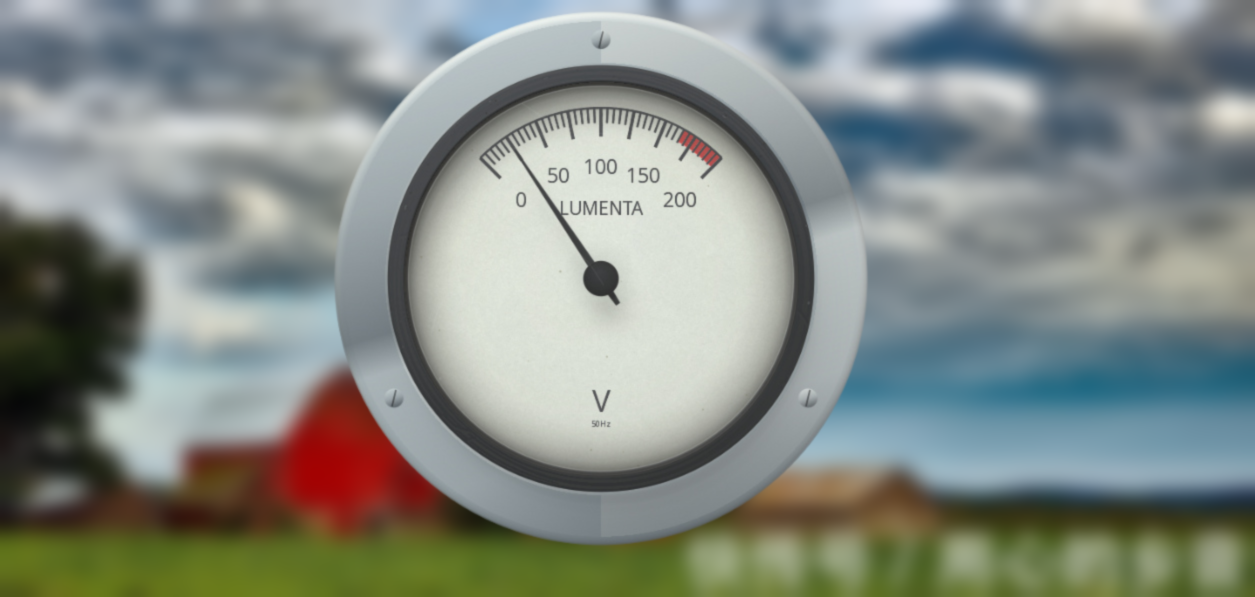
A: 25 V
